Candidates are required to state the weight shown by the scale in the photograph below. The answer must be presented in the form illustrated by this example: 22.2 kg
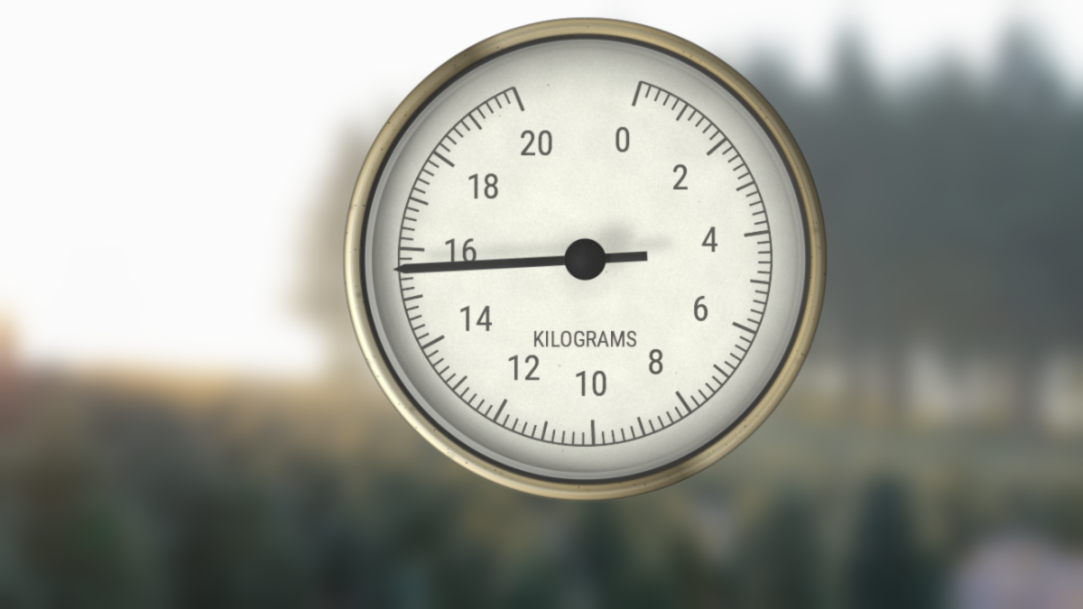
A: 15.6 kg
